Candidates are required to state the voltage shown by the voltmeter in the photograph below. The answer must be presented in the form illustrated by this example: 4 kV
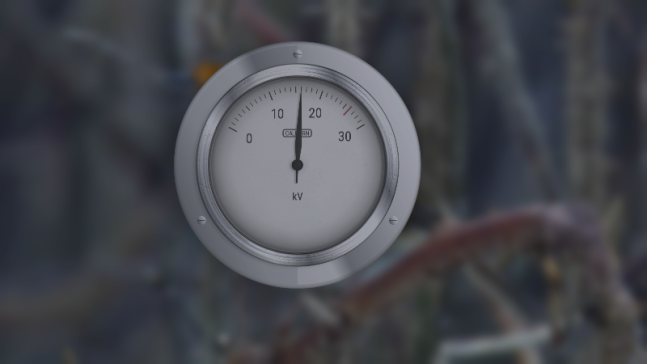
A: 16 kV
